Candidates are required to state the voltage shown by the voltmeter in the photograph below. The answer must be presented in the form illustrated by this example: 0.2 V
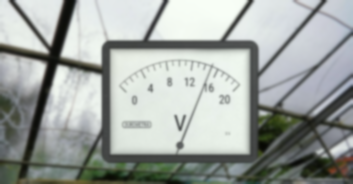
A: 15 V
